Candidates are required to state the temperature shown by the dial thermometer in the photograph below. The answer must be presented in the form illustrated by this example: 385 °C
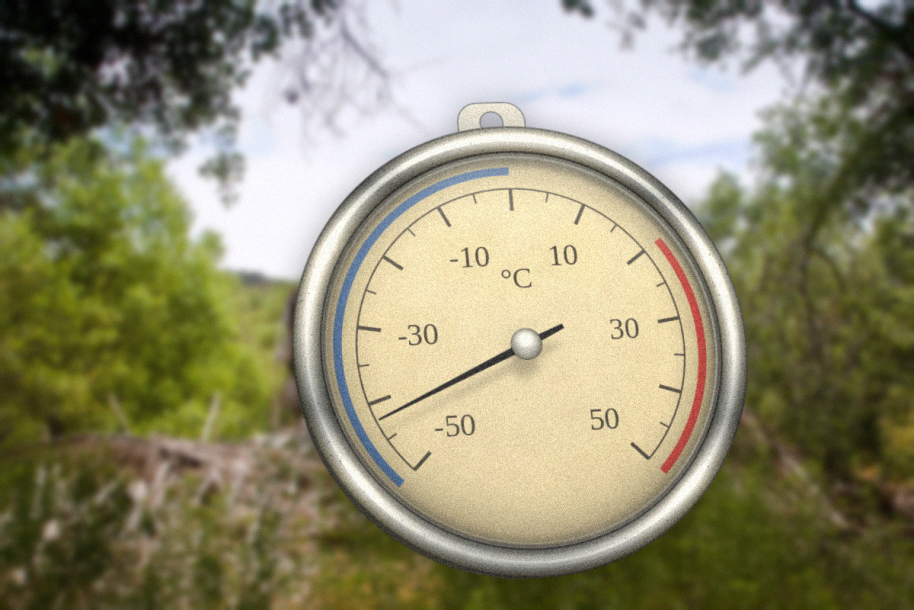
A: -42.5 °C
